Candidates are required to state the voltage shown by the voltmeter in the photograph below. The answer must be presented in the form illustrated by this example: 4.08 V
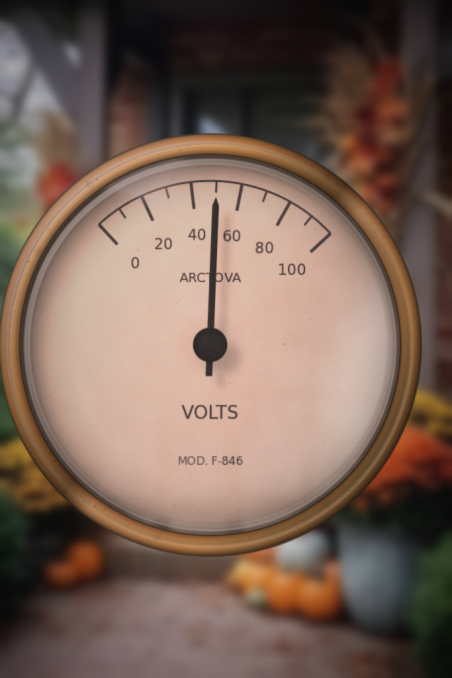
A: 50 V
